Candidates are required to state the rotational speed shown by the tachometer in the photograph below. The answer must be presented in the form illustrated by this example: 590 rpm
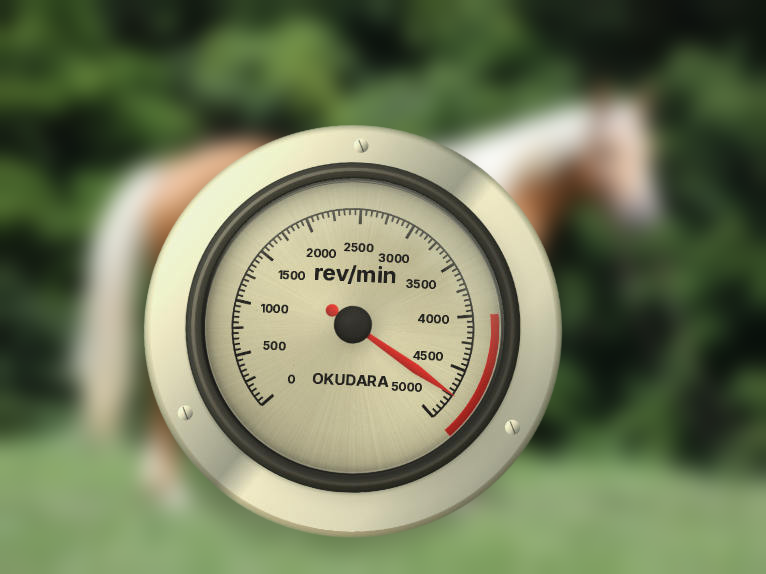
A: 4750 rpm
